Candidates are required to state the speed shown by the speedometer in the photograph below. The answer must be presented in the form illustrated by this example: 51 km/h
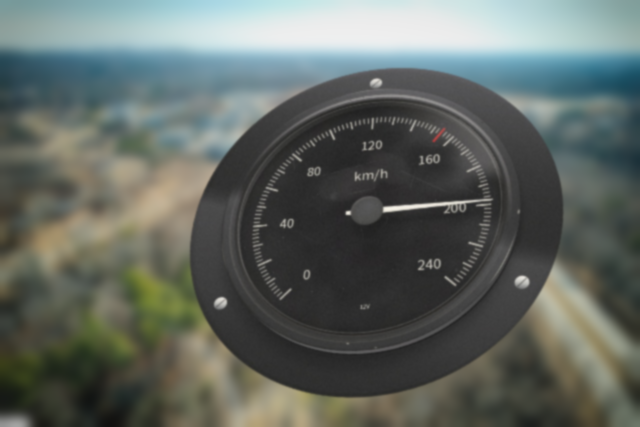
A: 200 km/h
